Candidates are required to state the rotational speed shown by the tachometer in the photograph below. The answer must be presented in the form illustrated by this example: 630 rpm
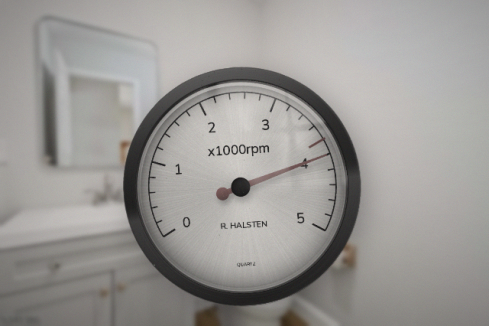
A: 4000 rpm
